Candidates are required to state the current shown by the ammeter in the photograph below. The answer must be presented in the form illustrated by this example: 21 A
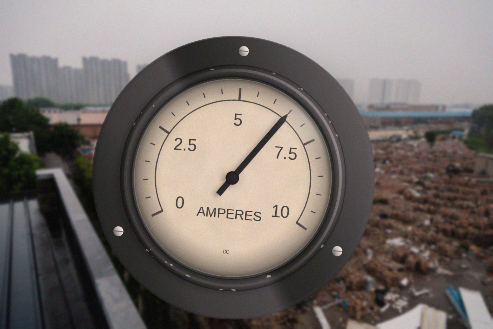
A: 6.5 A
